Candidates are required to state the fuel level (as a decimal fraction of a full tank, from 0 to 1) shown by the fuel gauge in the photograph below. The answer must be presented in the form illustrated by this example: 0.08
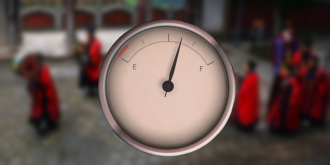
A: 0.625
